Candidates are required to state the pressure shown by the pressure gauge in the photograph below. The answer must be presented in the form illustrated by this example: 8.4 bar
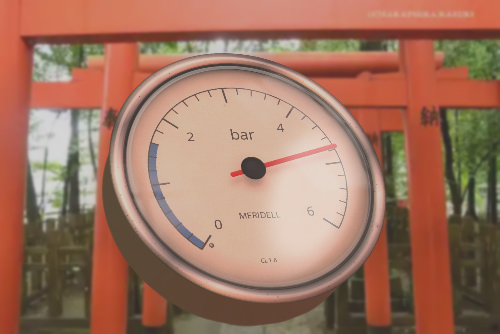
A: 4.8 bar
